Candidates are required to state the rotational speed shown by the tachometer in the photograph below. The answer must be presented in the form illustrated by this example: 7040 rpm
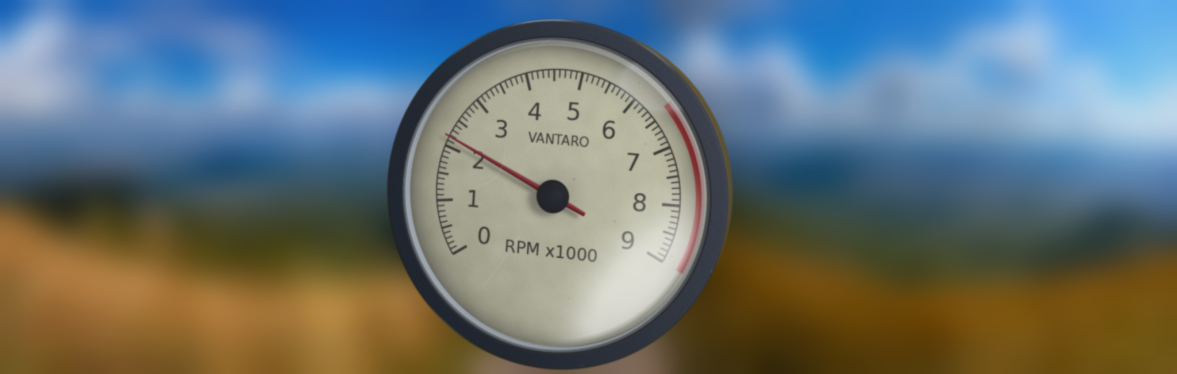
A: 2200 rpm
